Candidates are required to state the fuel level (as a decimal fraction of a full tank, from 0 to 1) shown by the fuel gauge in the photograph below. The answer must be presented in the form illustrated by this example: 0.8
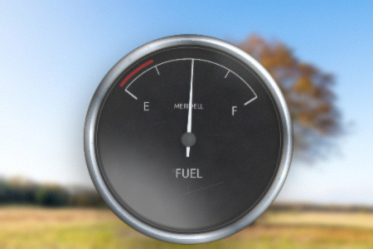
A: 0.5
